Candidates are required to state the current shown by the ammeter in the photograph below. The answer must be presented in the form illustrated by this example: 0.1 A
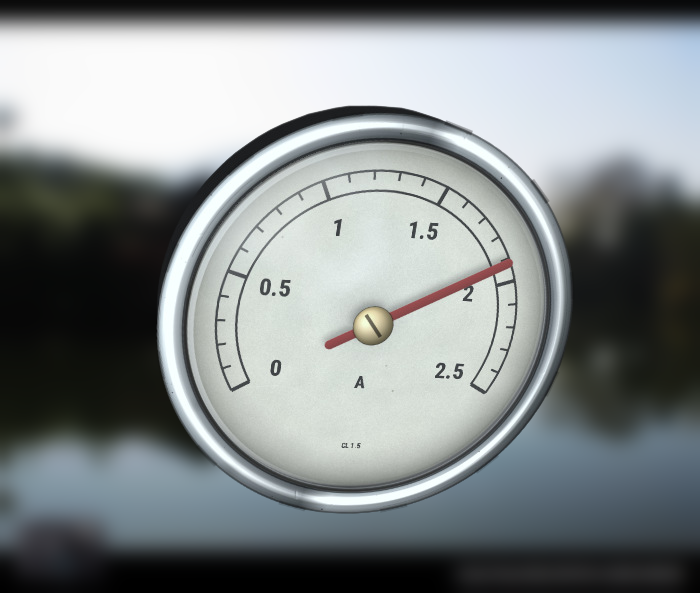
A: 1.9 A
